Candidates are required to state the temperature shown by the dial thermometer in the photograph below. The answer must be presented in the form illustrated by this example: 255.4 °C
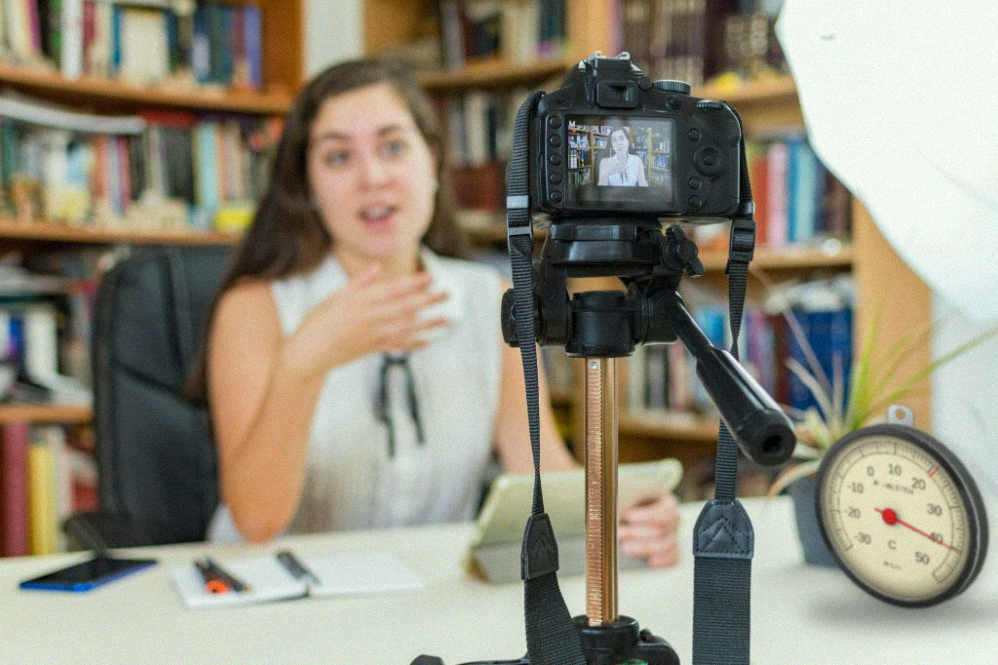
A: 40 °C
